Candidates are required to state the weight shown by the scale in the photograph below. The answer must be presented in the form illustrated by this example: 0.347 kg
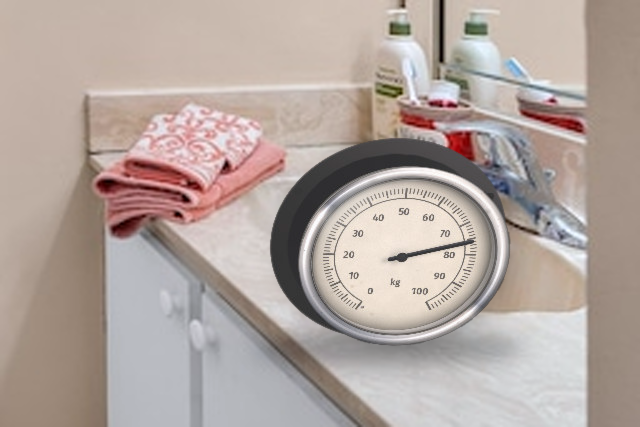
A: 75 kg
